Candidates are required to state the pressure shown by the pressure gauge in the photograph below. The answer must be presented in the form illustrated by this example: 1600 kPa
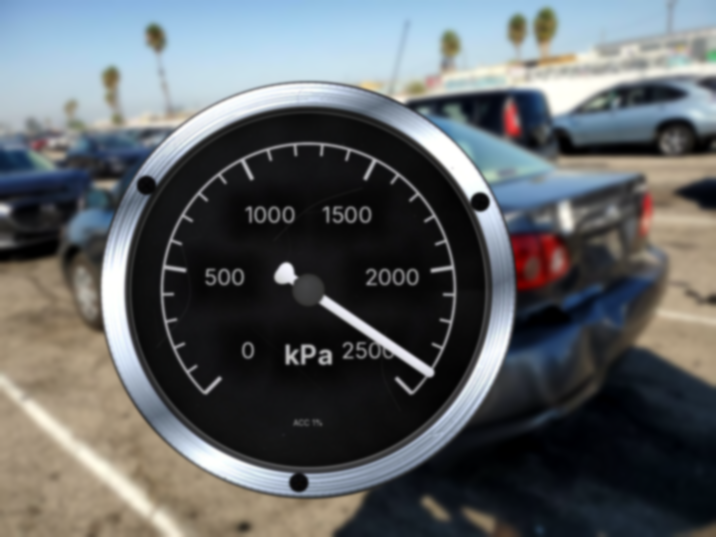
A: 2400 kPa
